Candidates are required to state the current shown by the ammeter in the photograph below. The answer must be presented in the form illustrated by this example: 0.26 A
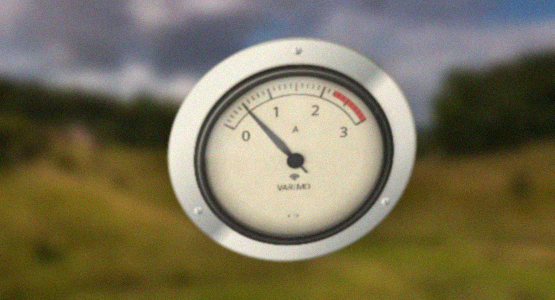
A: 0.5 A
